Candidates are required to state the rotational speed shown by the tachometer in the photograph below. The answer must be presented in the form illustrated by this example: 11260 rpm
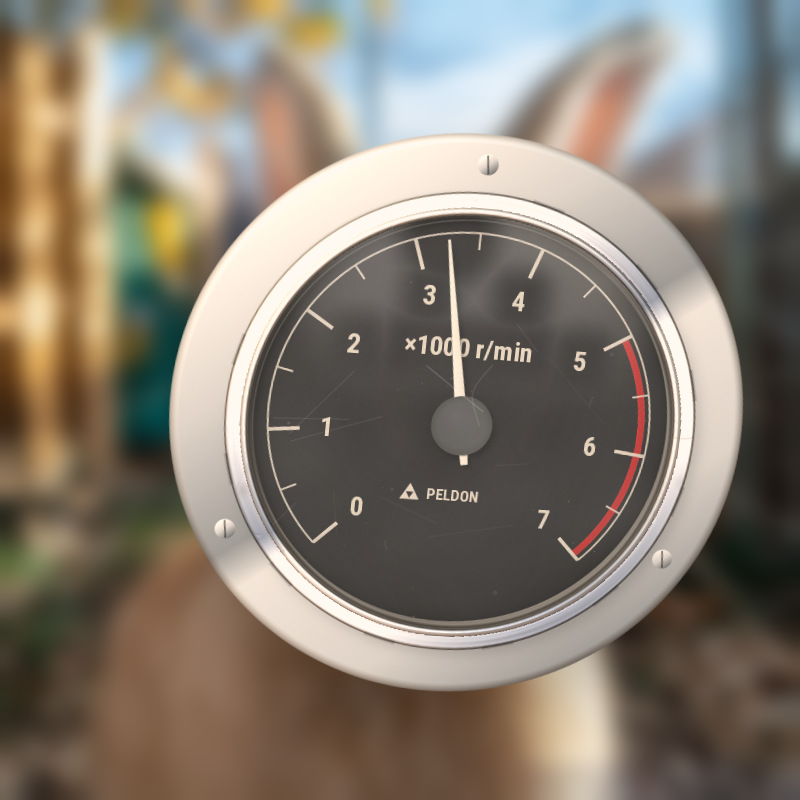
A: 3250 rpm
